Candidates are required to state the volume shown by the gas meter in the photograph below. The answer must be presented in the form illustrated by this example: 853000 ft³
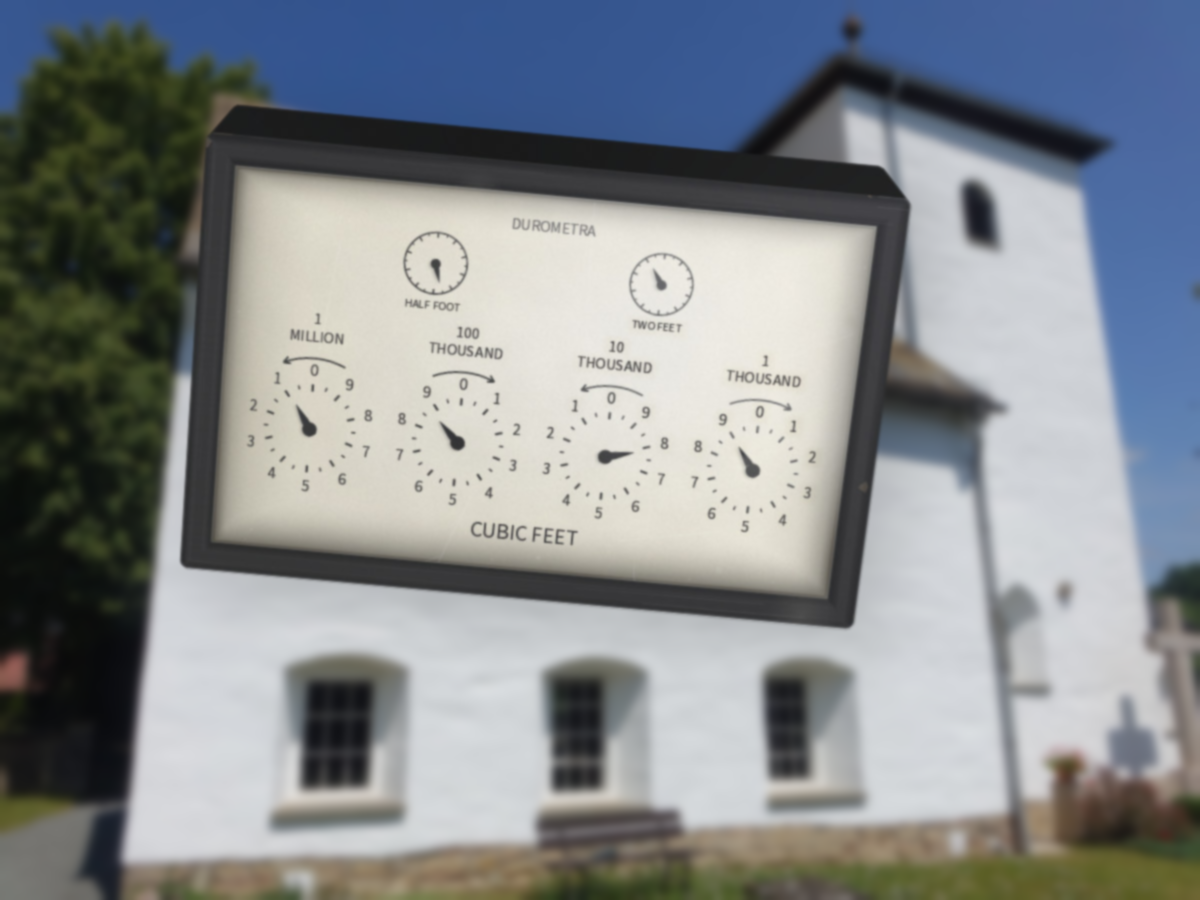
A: 87900 ft³
